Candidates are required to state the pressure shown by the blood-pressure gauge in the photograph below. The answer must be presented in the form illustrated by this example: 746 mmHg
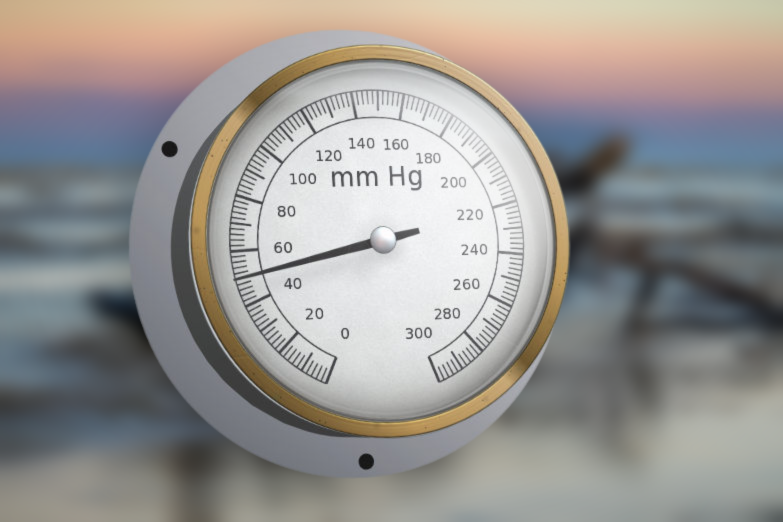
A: 50 mmHg
